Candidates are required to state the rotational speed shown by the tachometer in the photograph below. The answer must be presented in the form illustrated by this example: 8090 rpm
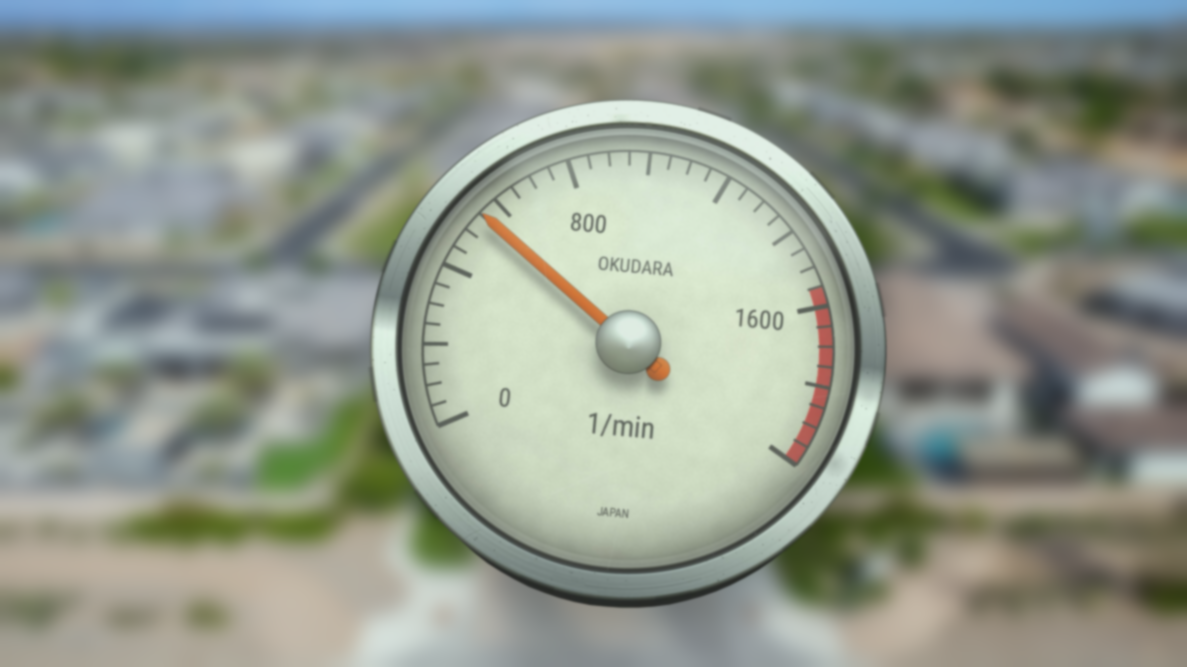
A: 550 rpm
